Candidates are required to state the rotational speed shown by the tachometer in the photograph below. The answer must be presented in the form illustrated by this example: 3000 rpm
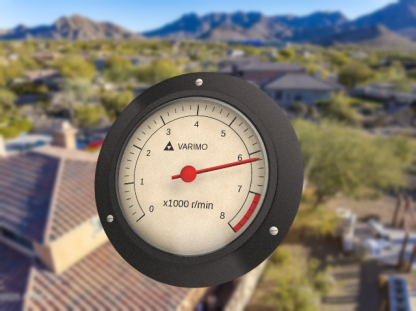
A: 6200 rpm
